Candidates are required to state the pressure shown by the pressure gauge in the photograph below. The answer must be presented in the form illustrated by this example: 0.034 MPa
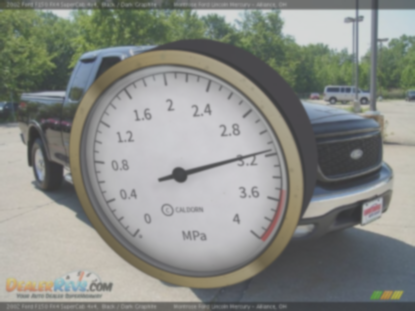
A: 3.15 MPa
